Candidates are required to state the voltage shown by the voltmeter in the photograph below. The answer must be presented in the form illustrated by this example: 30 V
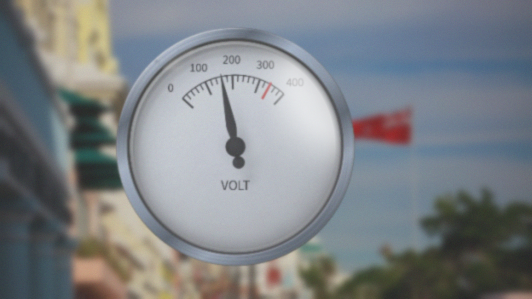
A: 160 V
